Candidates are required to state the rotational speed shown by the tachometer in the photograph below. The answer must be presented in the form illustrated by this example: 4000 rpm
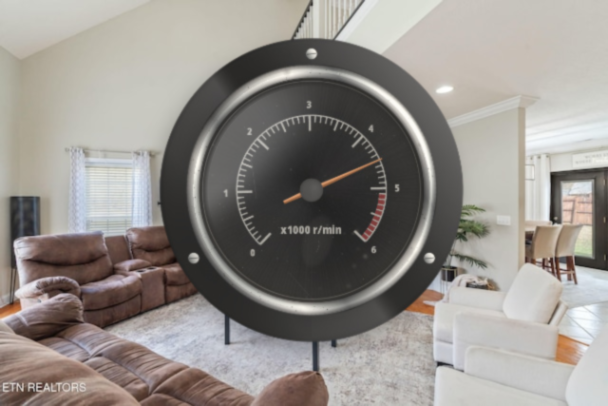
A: 4500 rpm
